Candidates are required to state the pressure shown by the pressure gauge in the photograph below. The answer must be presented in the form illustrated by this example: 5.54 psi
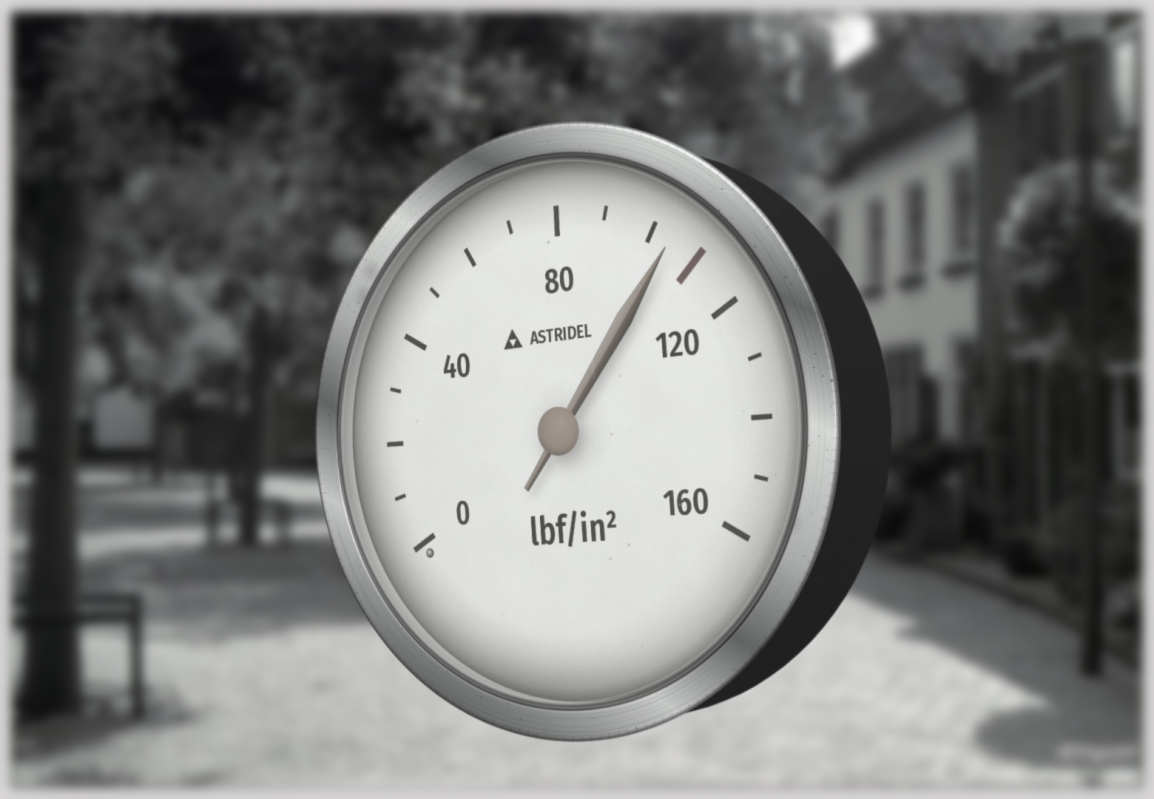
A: 105 psi
